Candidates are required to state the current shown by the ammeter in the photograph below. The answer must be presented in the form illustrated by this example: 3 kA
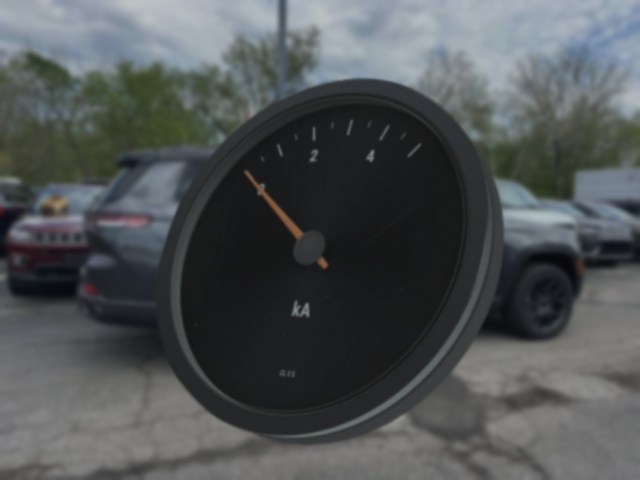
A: 0 kA
